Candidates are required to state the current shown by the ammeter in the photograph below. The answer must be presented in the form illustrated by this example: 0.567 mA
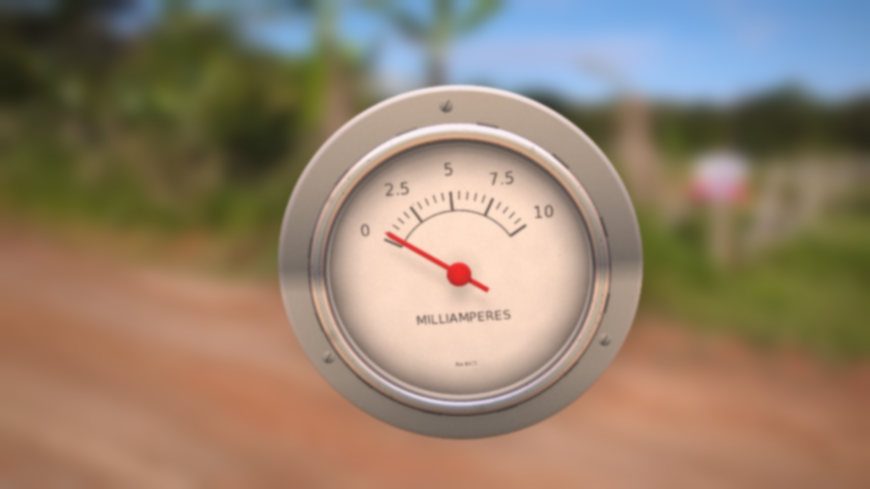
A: 0.5 mA
